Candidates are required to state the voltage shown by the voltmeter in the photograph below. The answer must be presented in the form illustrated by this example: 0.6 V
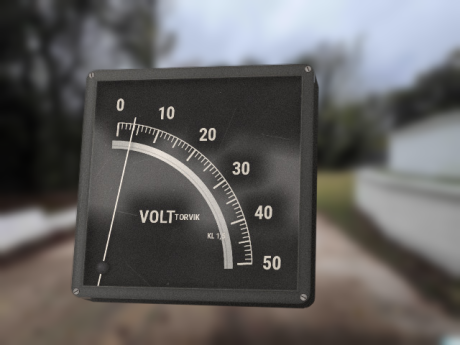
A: 4 V
